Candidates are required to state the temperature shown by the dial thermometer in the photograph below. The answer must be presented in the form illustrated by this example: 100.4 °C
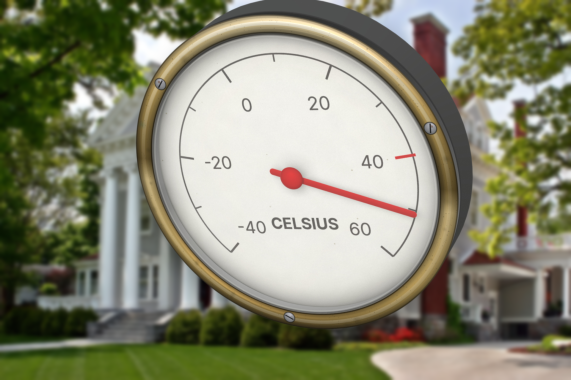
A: 50 °C
